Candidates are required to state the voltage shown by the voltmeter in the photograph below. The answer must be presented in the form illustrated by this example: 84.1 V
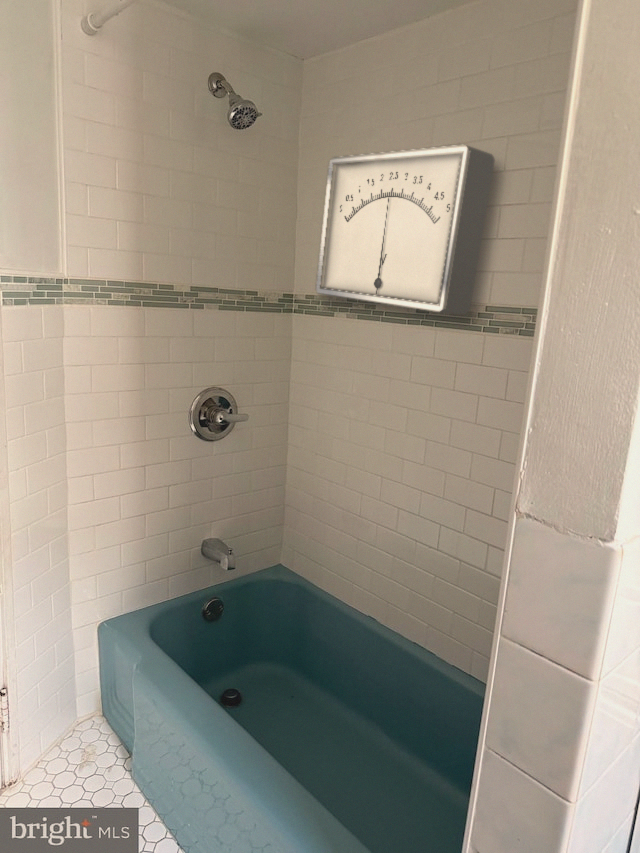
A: 2.5 V
